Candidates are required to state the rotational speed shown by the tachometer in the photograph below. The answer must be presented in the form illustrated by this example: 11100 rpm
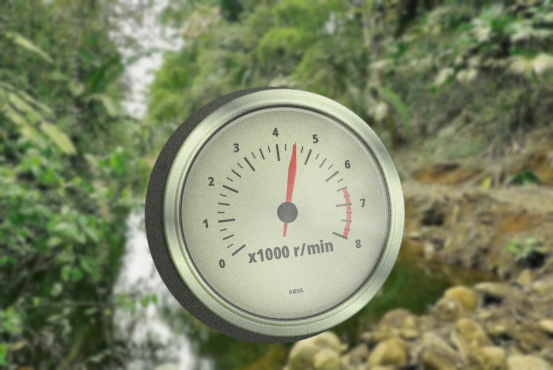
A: 4500 rpm
